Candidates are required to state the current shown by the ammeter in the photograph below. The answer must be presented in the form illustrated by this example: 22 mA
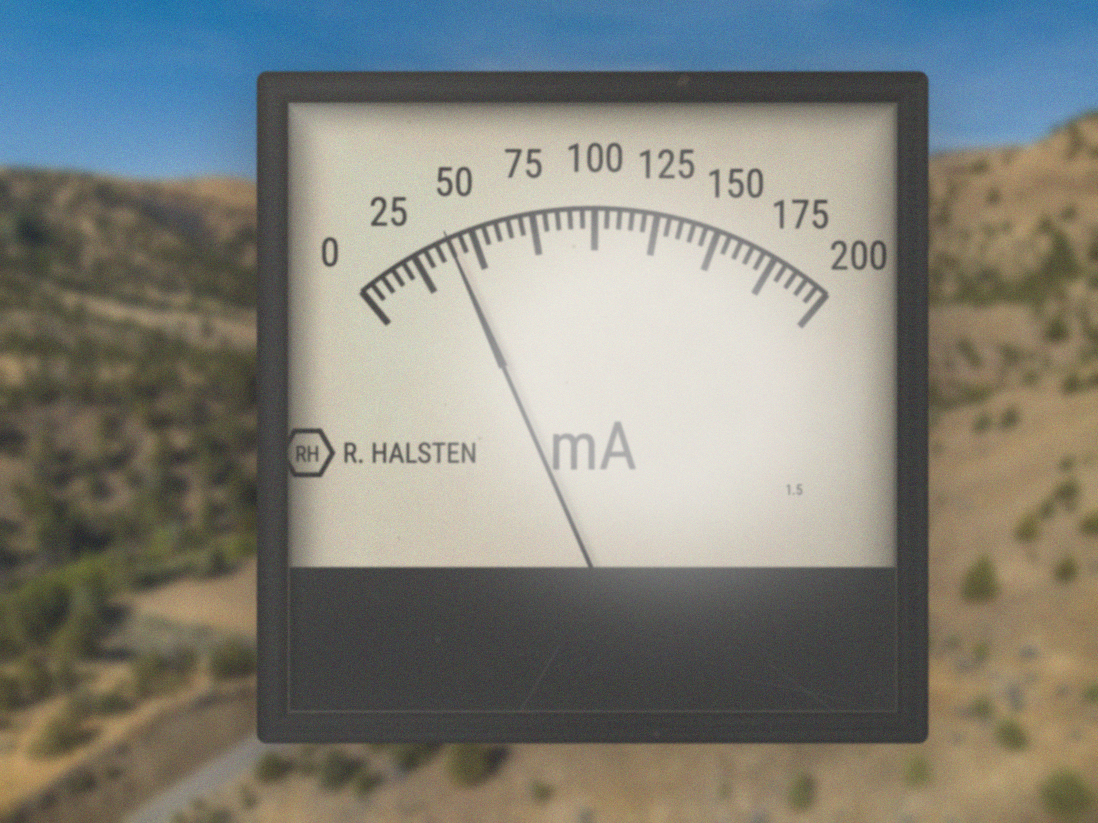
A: 40 mA
